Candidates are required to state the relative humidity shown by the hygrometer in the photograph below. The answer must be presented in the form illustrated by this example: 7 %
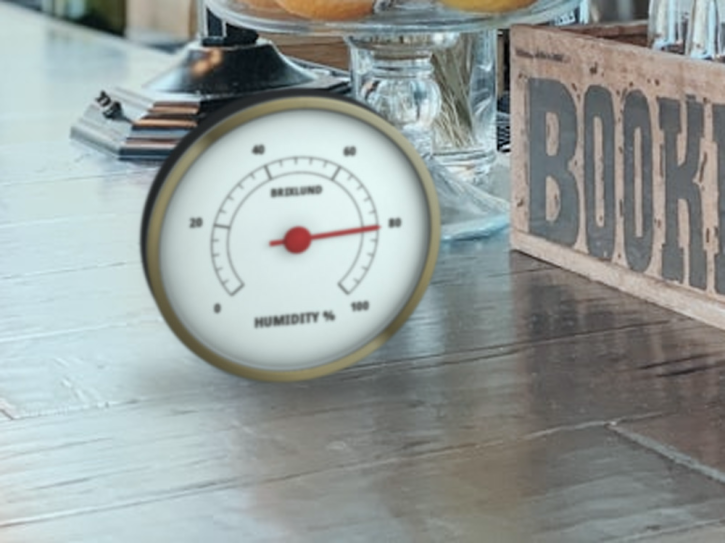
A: 80 %
